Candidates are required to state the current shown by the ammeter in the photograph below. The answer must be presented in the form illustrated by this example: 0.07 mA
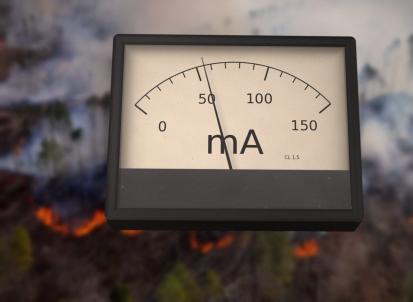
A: 55 mA
